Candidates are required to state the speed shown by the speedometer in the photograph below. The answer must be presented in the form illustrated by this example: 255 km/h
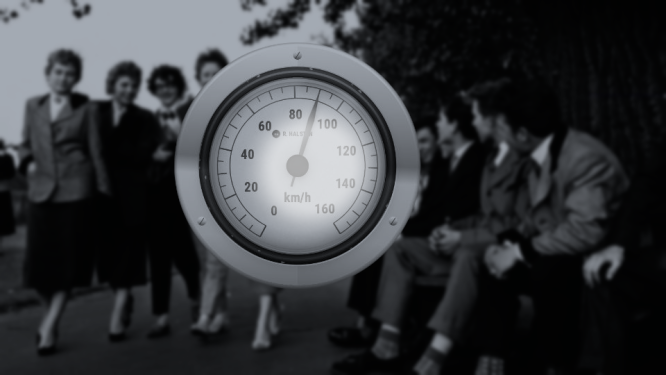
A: 90 km/h
